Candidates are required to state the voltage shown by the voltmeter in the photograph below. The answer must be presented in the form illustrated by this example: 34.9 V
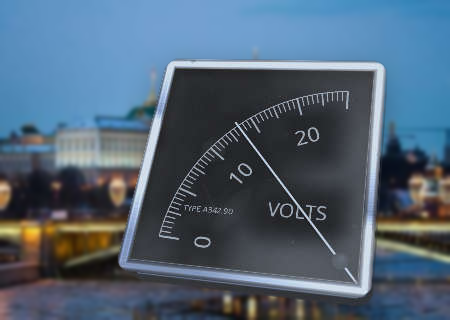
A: 13.5 V
